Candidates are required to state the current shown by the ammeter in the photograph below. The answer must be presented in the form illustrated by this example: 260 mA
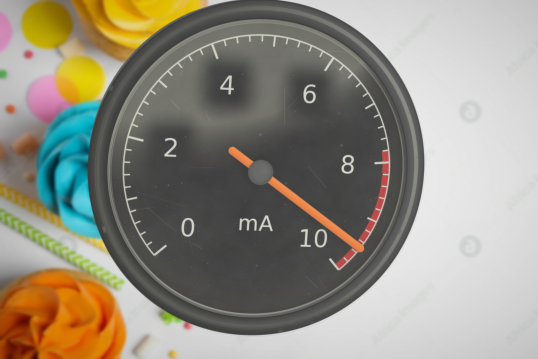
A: 9.5 mA
